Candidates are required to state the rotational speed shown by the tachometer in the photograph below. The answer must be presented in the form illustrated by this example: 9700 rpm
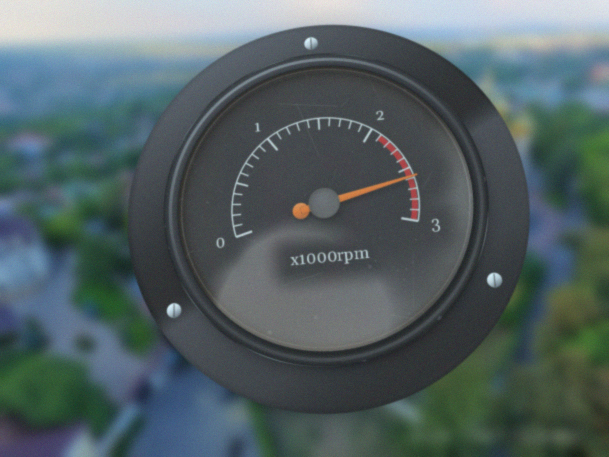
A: 2600 rpm
